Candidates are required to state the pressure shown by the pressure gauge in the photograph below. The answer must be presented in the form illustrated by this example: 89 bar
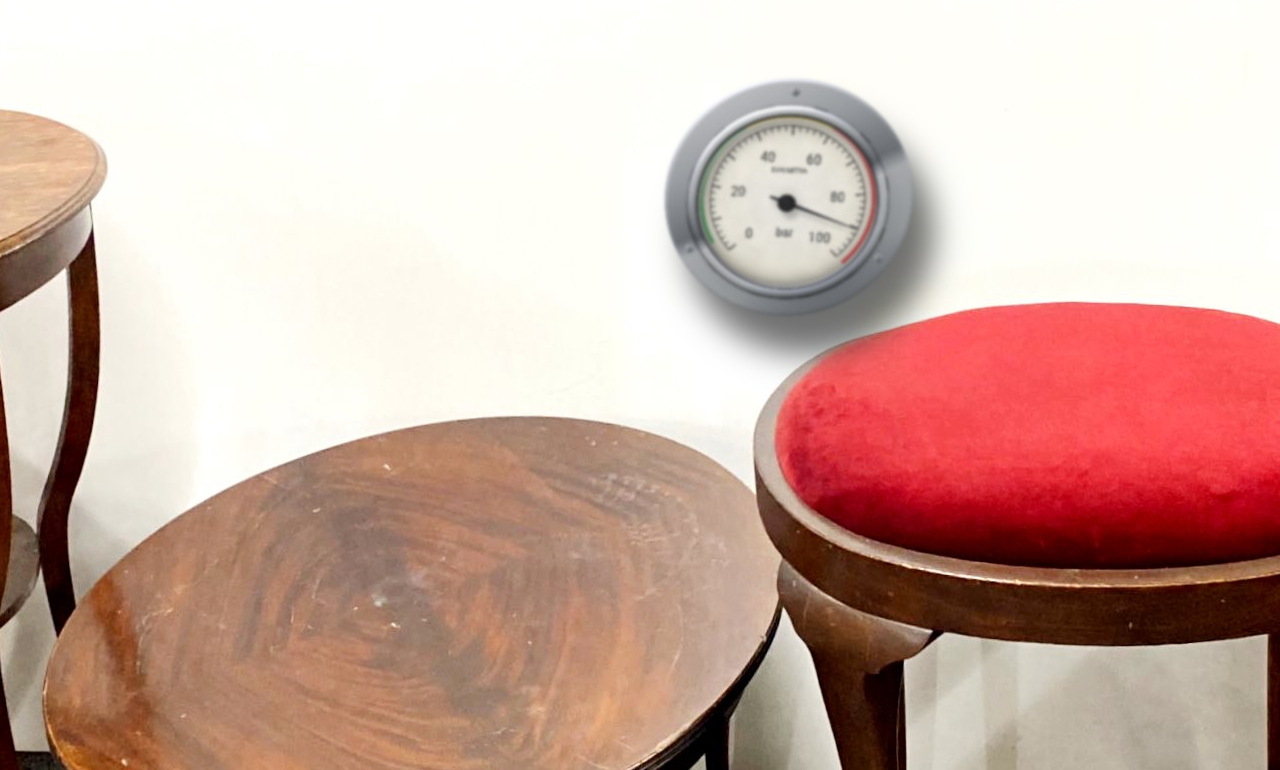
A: 90 bar
